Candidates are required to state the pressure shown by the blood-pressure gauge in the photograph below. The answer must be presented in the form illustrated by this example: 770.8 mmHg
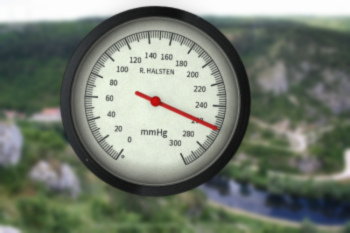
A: 260 mmHg
